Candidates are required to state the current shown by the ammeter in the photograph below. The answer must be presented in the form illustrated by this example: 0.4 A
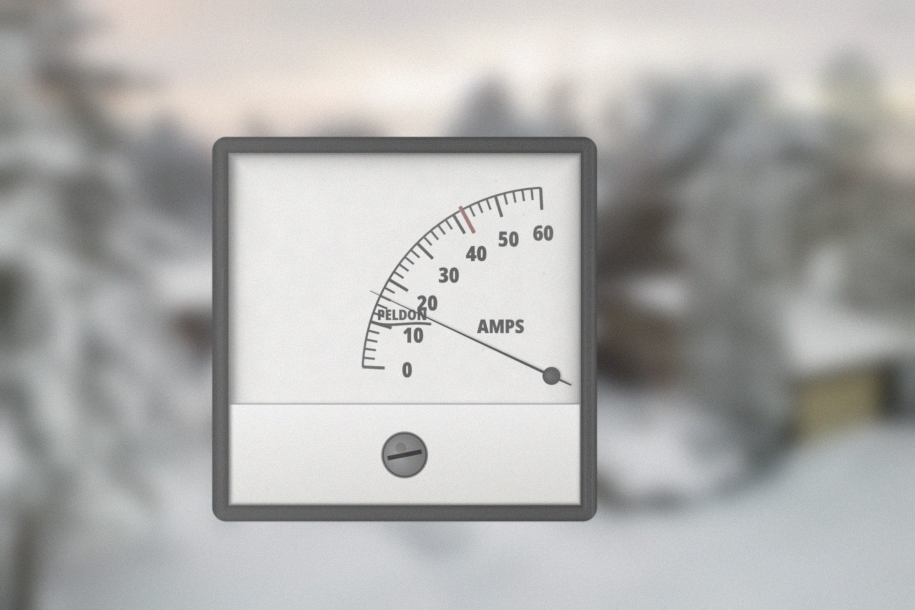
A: 16 A
